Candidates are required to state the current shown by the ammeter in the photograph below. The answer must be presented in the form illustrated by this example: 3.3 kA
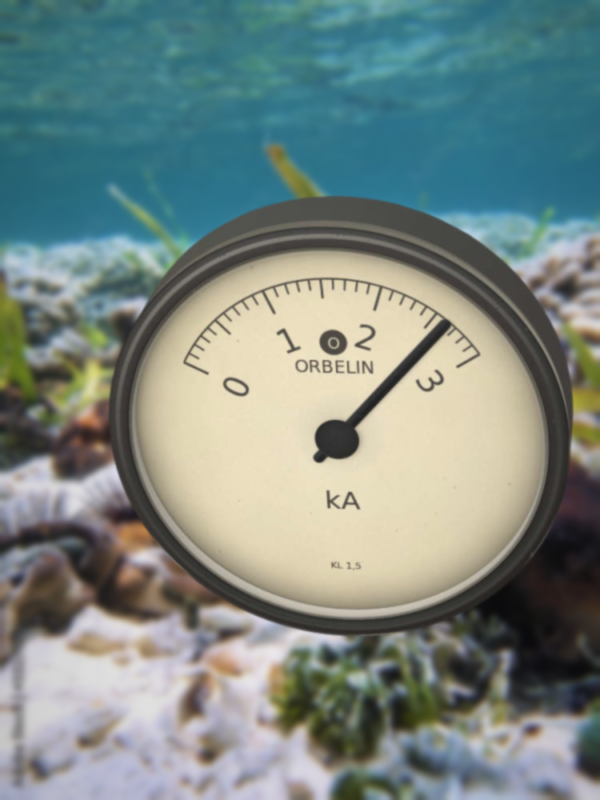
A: 2.6 kA
